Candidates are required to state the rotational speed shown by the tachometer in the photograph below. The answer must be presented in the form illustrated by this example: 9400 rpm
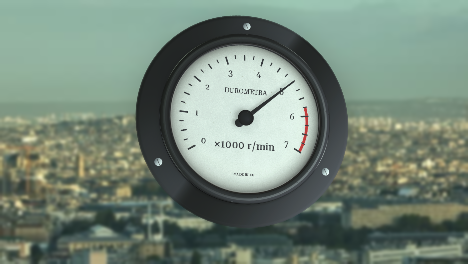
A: 5000 rpm
